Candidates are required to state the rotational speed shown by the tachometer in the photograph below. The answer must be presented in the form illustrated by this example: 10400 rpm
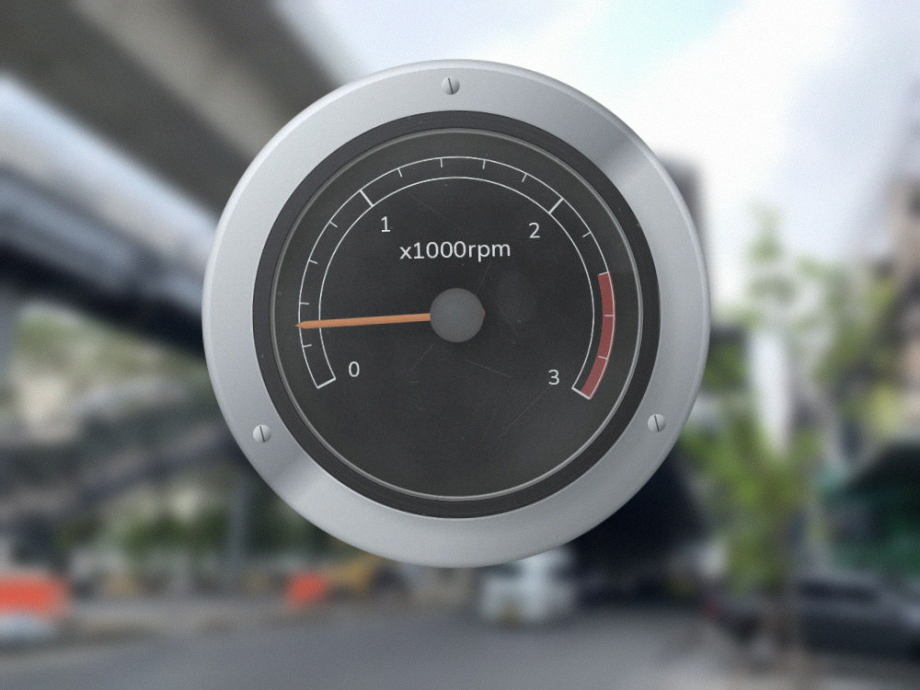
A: 300 rpm
